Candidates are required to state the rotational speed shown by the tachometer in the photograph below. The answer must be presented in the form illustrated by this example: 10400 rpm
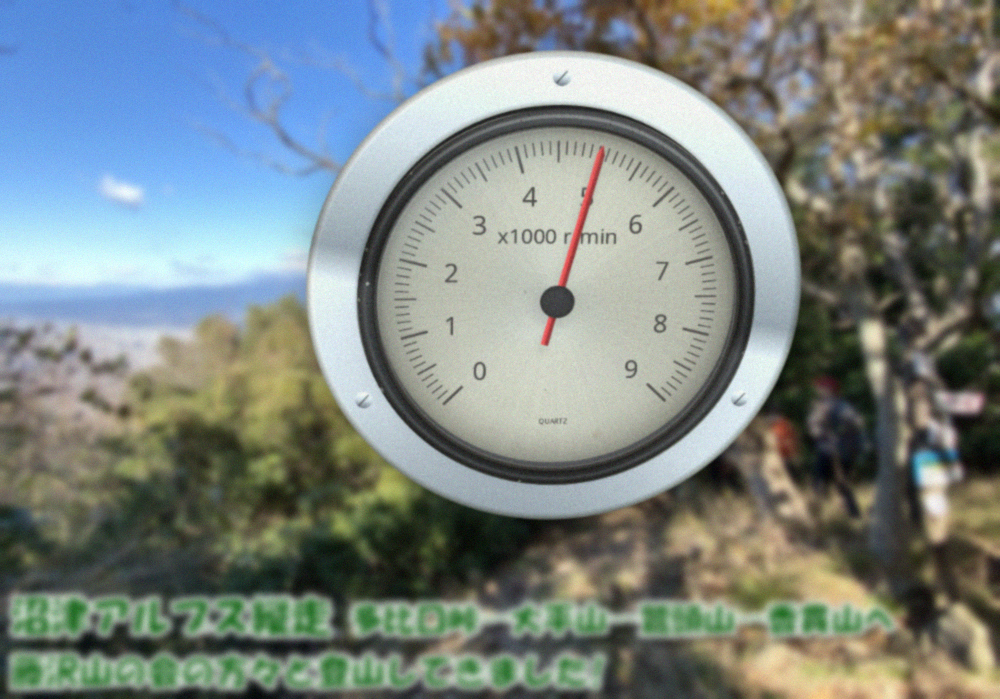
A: 5000 rpm
